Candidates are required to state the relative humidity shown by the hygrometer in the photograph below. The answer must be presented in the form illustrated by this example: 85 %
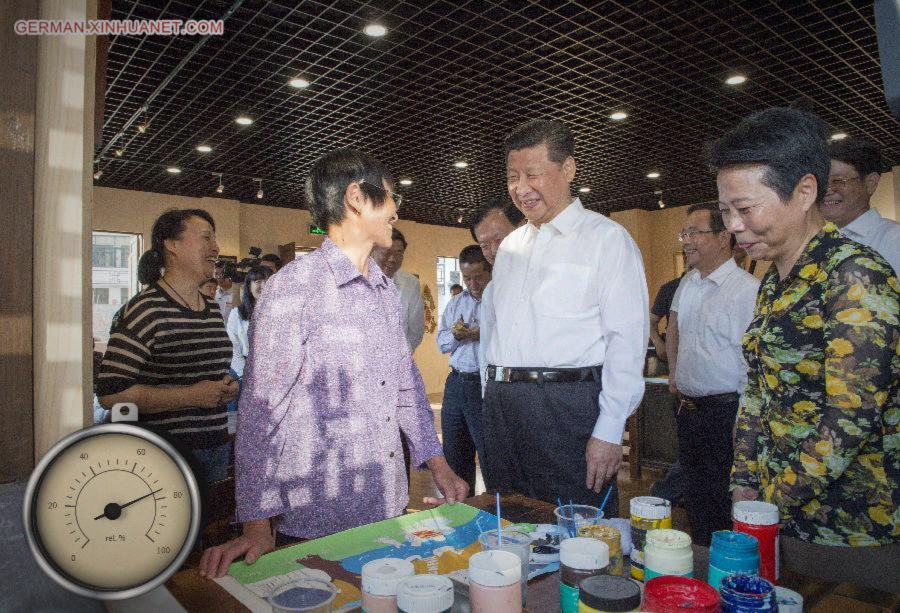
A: 76 %
